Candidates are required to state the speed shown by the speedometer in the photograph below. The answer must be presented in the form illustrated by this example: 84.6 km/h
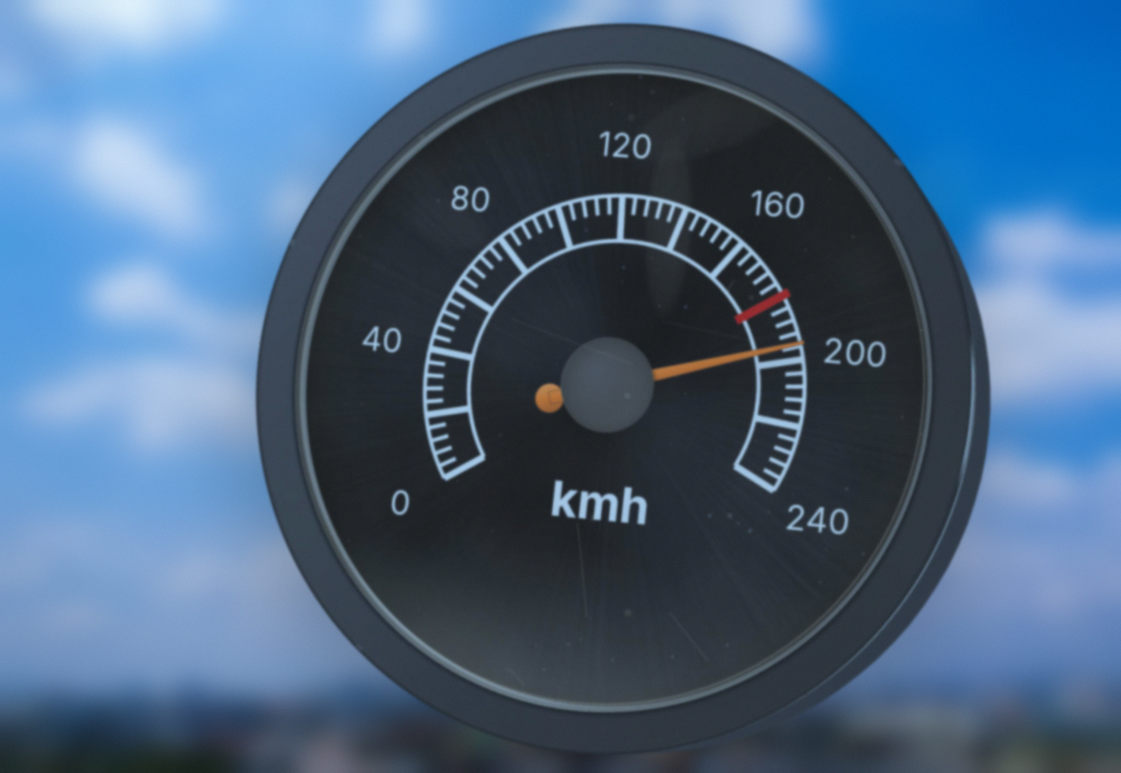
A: 196 km/h
